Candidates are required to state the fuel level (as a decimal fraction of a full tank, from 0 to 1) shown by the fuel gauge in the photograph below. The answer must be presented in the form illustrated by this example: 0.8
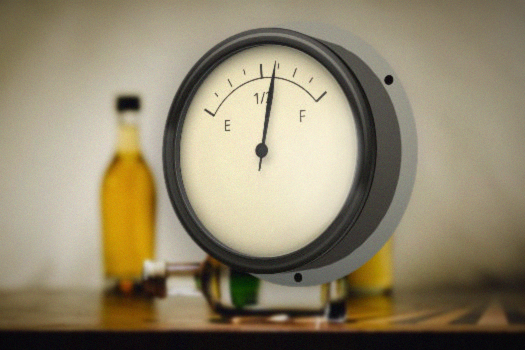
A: 0.625
